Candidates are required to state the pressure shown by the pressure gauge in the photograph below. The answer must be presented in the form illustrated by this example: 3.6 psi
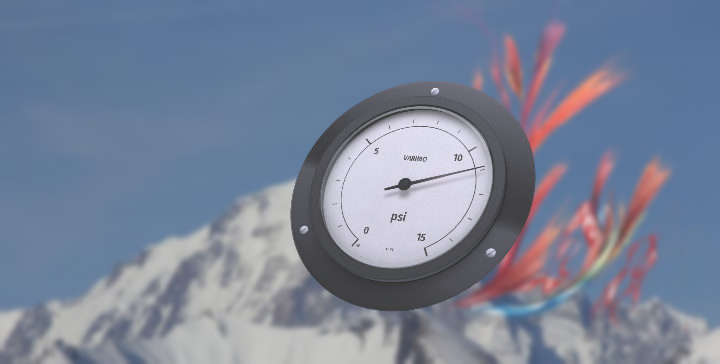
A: 11 psi
